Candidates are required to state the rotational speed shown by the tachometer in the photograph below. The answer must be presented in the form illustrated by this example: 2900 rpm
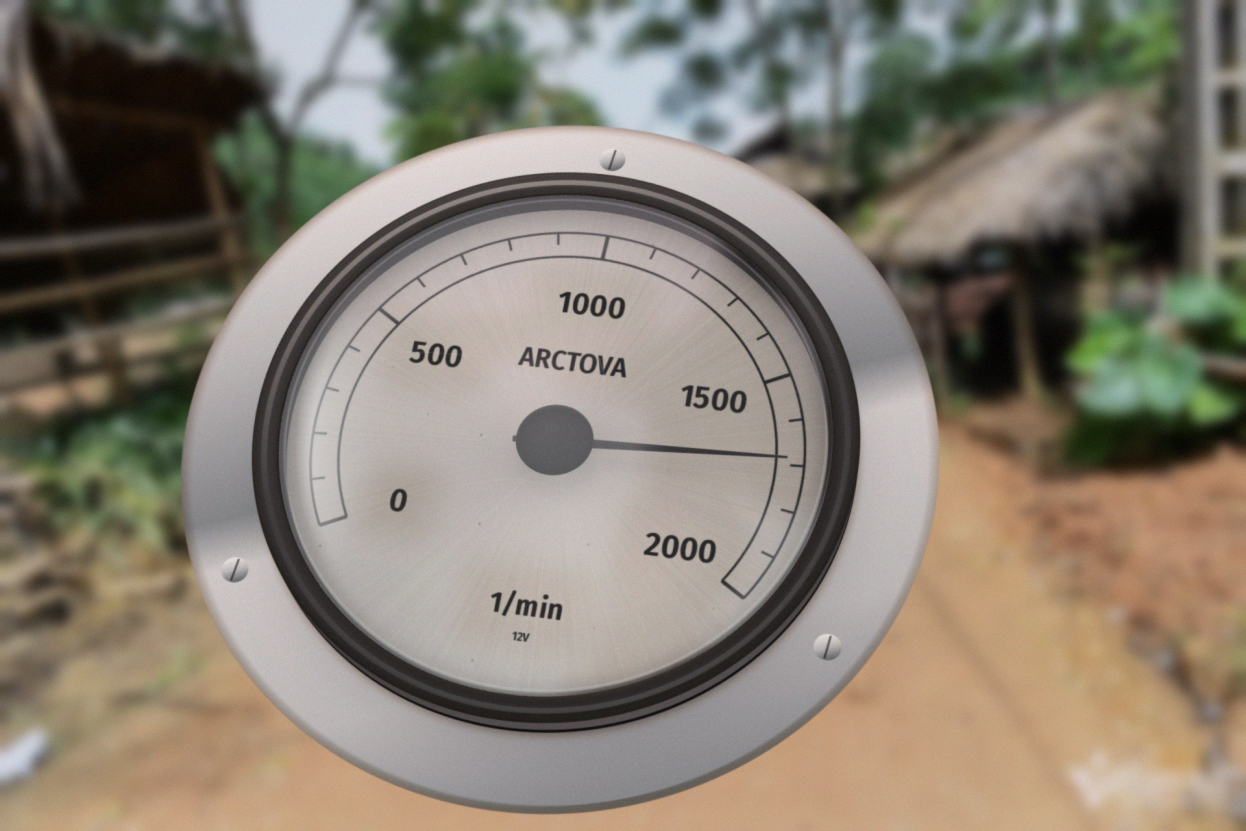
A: 1700 rpm
